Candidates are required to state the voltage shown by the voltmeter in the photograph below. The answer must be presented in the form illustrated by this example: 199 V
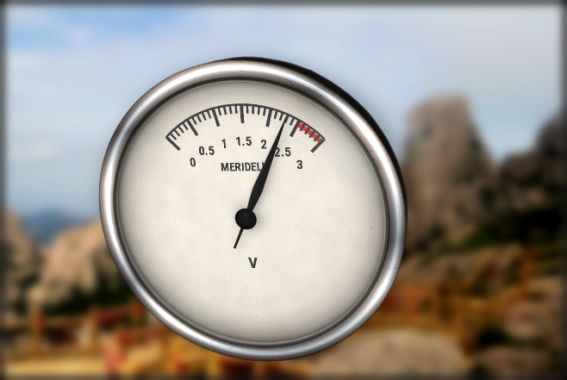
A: 2.3 V
